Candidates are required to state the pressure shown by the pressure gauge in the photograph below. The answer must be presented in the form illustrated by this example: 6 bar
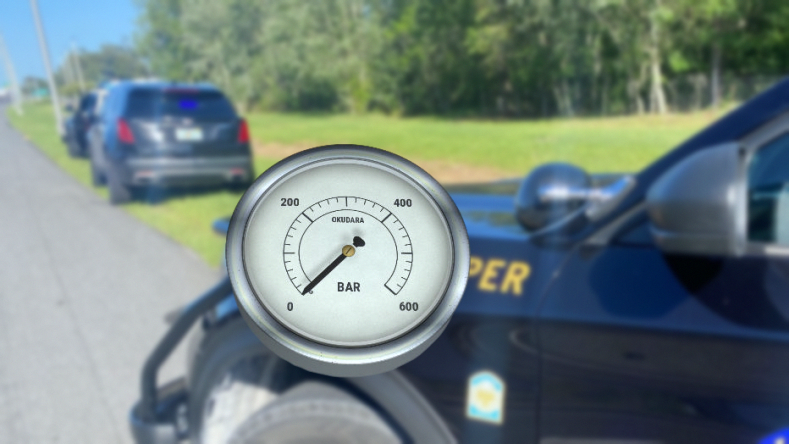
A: 0 bar
